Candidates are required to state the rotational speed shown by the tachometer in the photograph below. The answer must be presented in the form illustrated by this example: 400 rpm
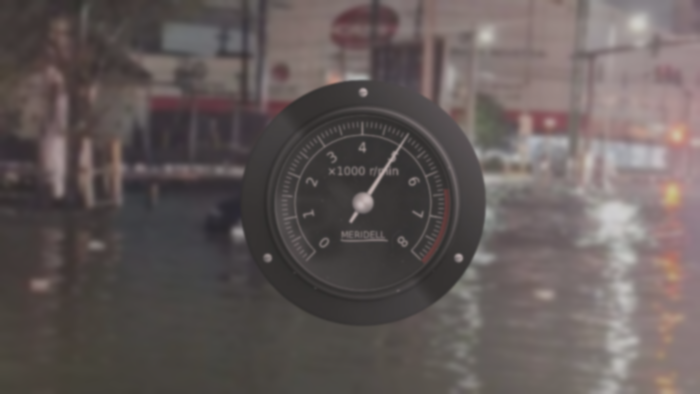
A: 5000 rpm
